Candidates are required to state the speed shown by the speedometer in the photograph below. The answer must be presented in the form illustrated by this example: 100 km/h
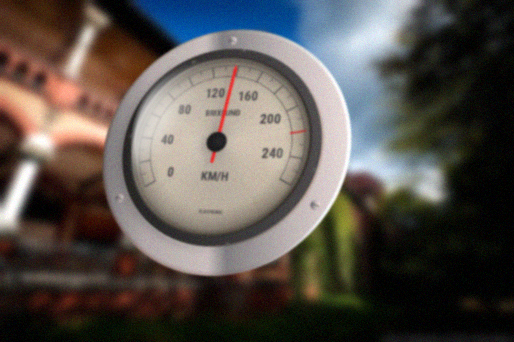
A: 140 km/h
